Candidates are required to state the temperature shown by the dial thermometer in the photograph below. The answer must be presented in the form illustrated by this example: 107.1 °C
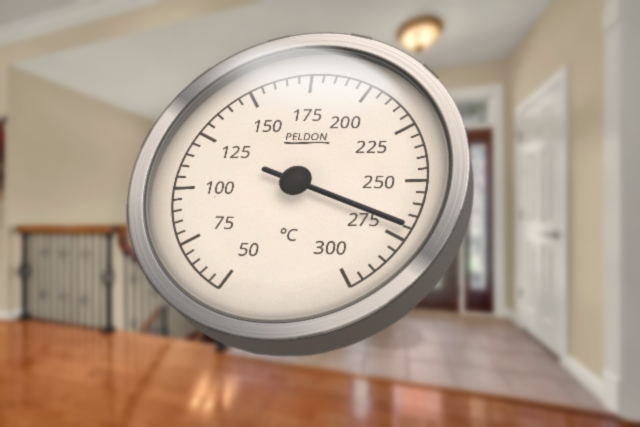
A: 270 °C
